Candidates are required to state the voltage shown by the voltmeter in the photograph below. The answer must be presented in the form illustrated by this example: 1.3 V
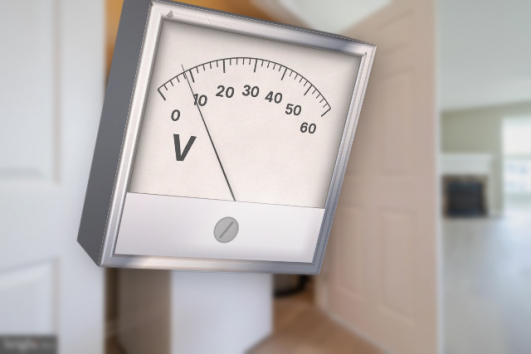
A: 8 V
